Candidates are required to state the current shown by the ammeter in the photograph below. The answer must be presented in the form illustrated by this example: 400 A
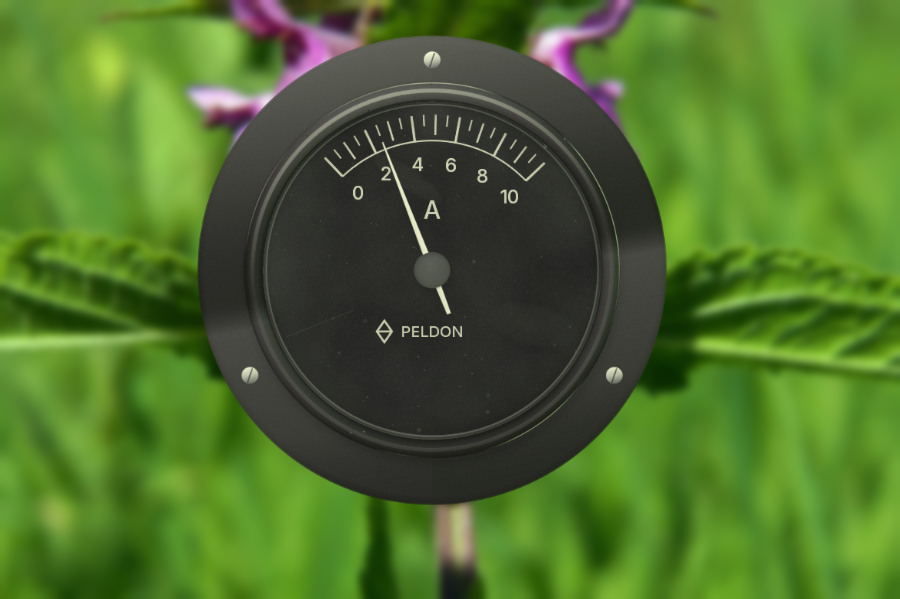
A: 2.5 A
